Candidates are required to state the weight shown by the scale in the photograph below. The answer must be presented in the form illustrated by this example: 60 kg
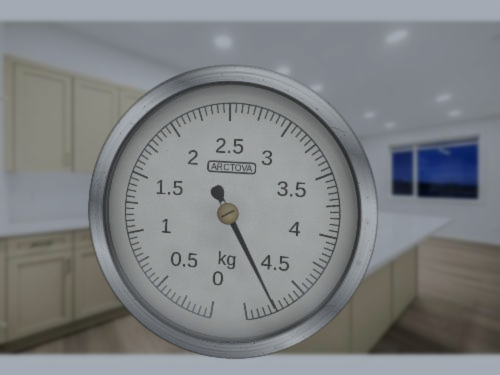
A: 4.75 kg
